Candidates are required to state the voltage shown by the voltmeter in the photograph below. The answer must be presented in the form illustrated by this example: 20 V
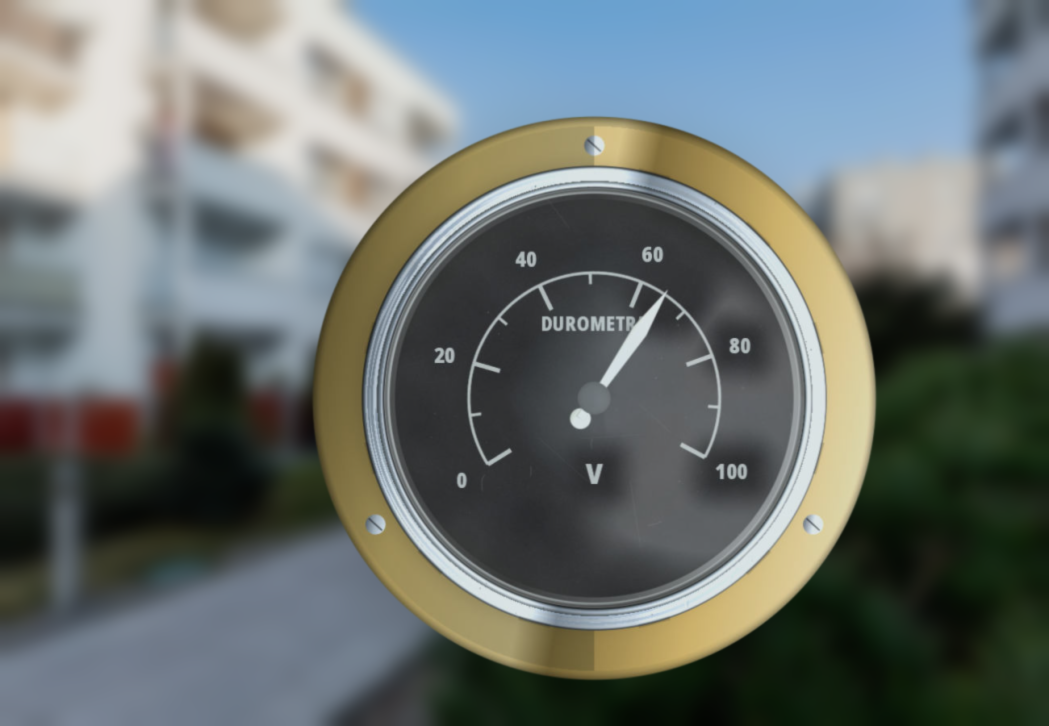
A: 65 V
